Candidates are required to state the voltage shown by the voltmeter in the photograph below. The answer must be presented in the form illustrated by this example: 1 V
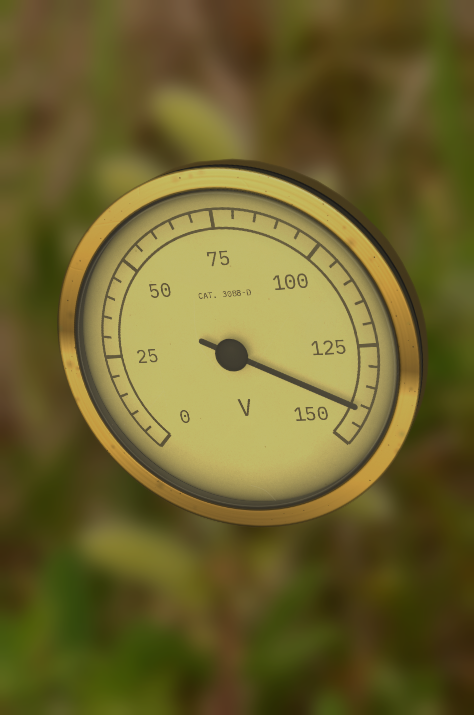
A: 140 V
